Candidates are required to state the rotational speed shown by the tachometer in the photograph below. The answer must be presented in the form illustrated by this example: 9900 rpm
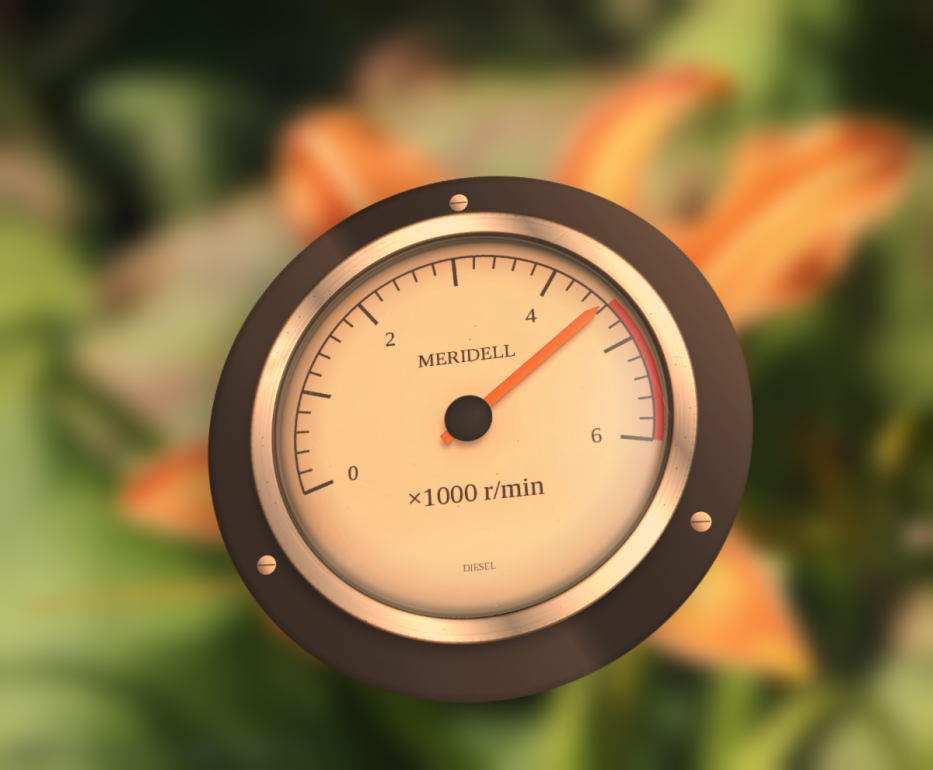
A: 4600 rpm
